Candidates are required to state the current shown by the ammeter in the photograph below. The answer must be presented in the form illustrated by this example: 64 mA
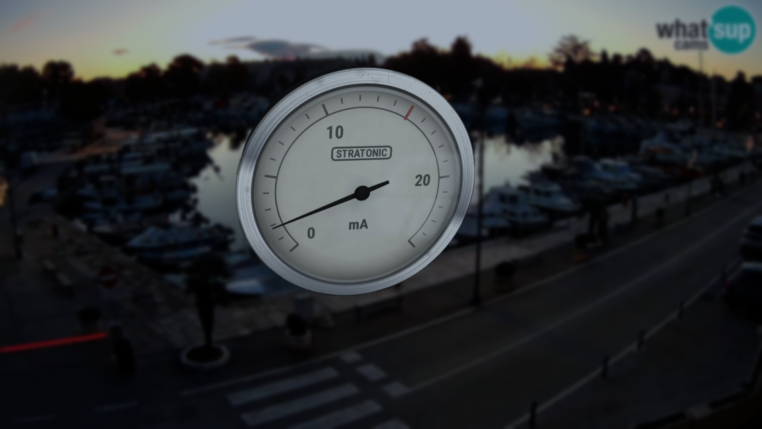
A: 2 mA
